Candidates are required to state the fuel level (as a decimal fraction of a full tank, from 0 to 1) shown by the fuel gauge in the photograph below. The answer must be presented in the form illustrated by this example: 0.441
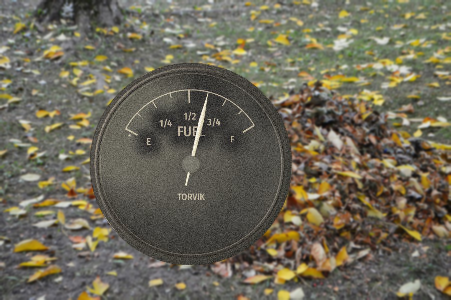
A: 0.625
